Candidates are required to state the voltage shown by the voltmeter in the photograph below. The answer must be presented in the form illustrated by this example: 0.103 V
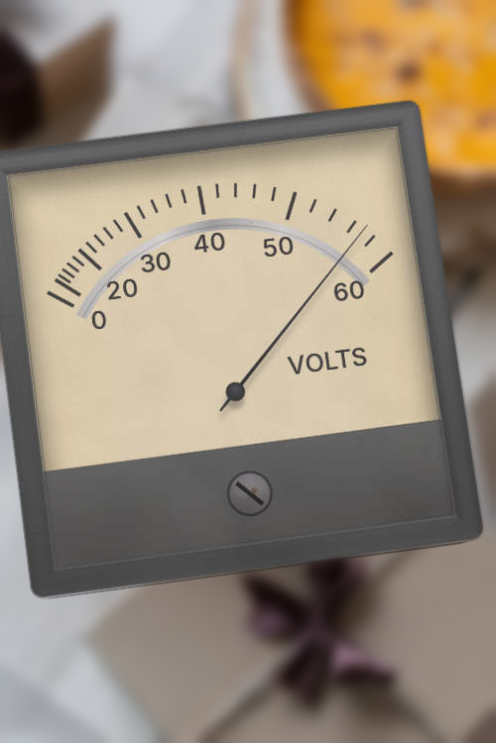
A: 57 V
